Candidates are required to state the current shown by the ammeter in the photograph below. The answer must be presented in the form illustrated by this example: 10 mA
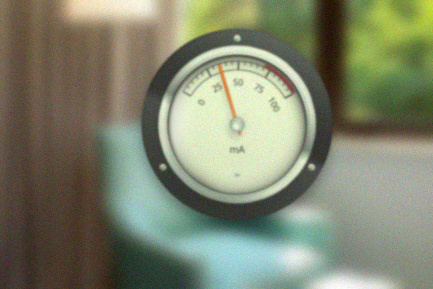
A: 35 mA
